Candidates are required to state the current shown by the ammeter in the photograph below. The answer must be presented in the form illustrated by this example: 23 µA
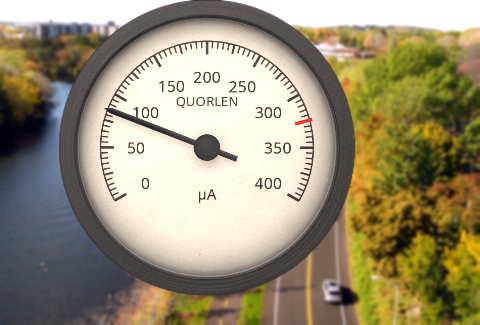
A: 85 µA
